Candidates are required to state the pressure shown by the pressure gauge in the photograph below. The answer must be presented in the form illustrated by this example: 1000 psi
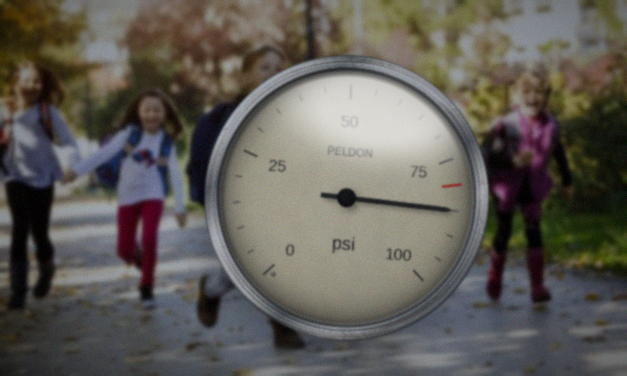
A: 85 psi
